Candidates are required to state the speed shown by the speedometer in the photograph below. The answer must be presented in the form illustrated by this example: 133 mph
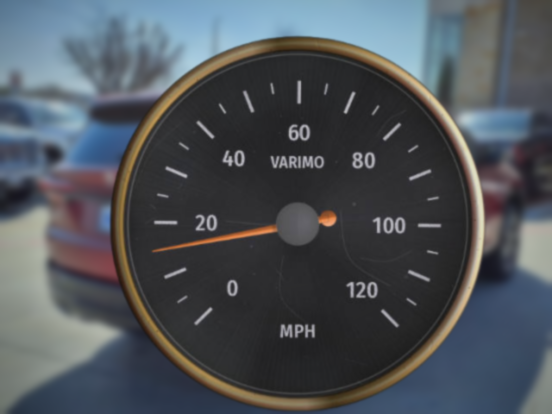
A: 15 mph
